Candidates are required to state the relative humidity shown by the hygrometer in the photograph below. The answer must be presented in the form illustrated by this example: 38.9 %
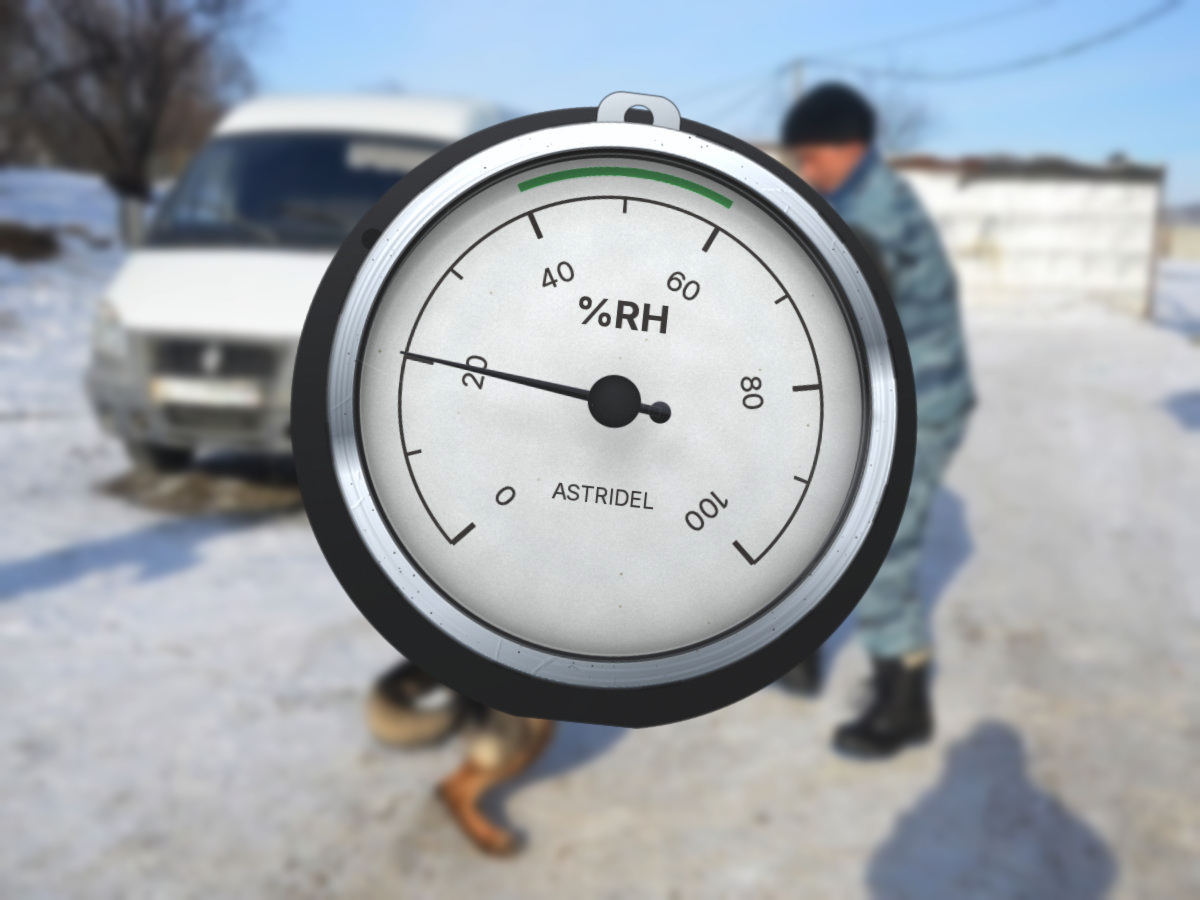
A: 20 %
